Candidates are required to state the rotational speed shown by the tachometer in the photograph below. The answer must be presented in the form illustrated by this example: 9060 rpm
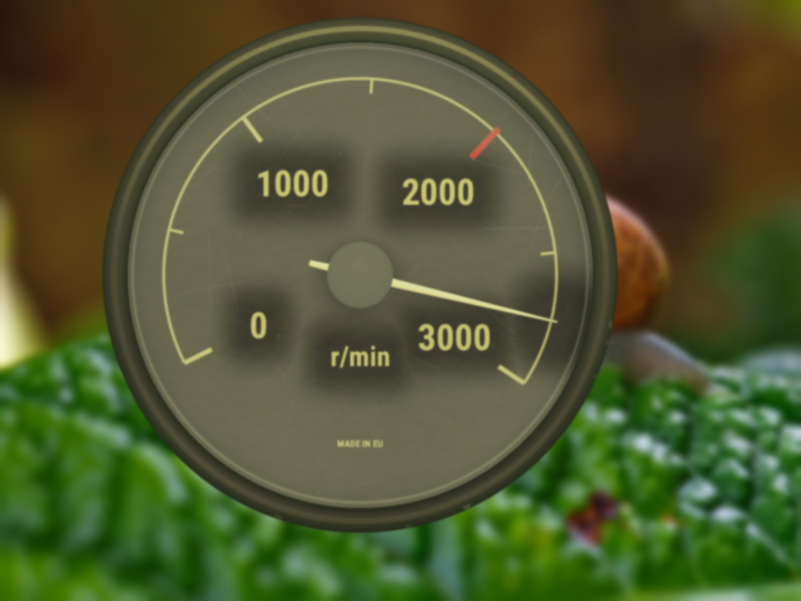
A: 2750 rpm
